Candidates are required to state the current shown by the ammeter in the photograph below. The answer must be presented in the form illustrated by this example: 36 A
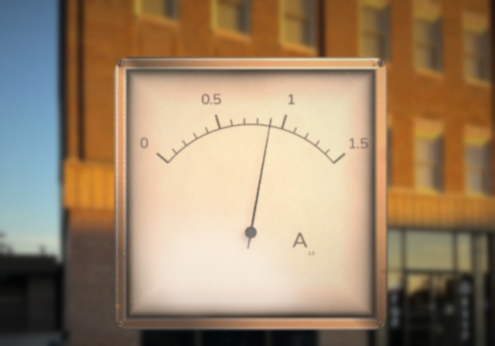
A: 0.9 A
